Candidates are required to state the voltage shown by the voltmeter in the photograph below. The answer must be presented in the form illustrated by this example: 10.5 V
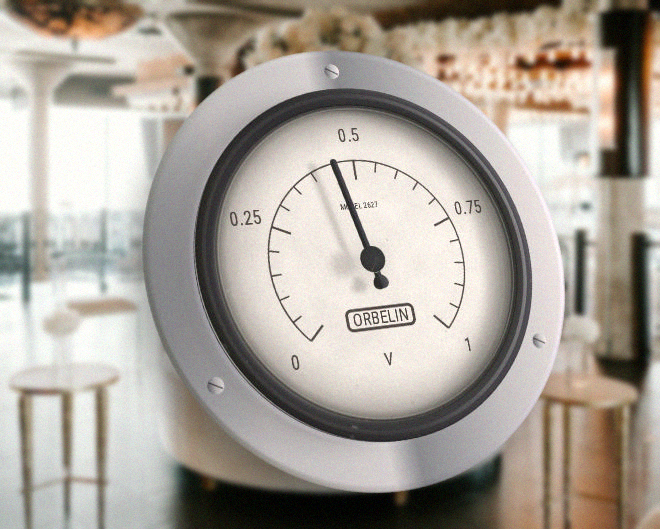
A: 0.45 V
